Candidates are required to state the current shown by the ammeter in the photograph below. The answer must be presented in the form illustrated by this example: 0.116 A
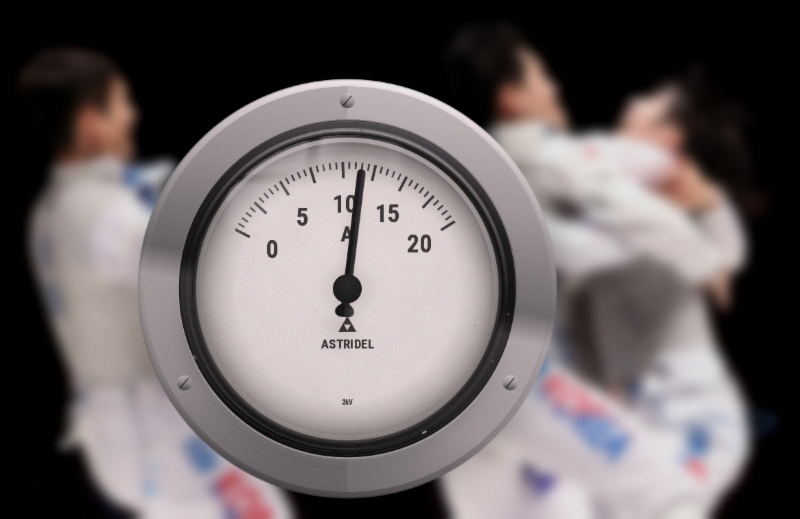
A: 11.5 A
